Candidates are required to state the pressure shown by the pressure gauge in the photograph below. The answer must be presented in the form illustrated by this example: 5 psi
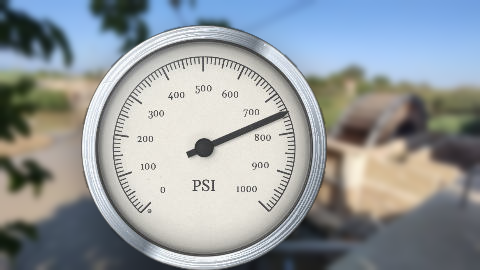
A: 750 psi
